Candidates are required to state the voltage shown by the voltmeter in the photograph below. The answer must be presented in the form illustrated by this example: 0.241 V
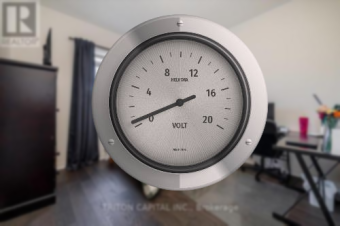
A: 0.5 V
